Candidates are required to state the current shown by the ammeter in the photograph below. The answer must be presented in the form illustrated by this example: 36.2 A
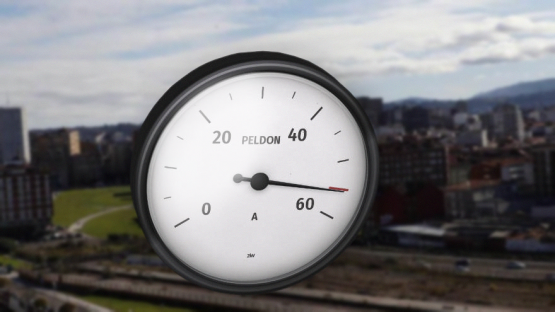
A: 55 A
